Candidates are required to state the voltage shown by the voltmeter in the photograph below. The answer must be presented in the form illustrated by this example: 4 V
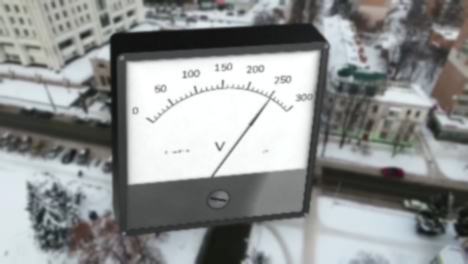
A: 250 V
